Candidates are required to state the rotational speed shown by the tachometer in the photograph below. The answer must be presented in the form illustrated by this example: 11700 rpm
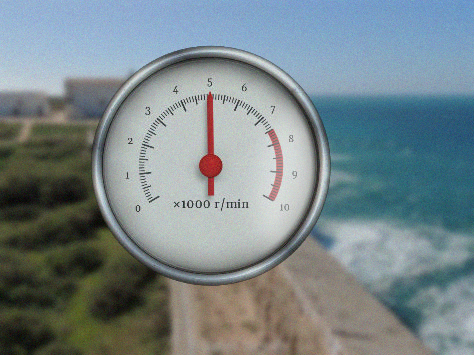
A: 5000 rpm
